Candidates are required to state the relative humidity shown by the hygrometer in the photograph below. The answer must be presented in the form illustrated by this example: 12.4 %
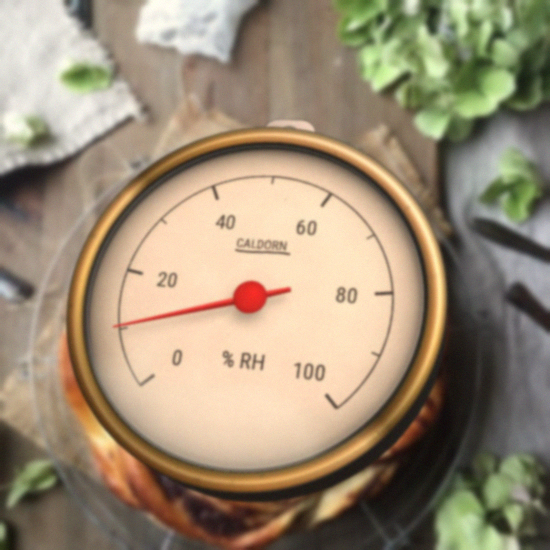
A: 10 %
